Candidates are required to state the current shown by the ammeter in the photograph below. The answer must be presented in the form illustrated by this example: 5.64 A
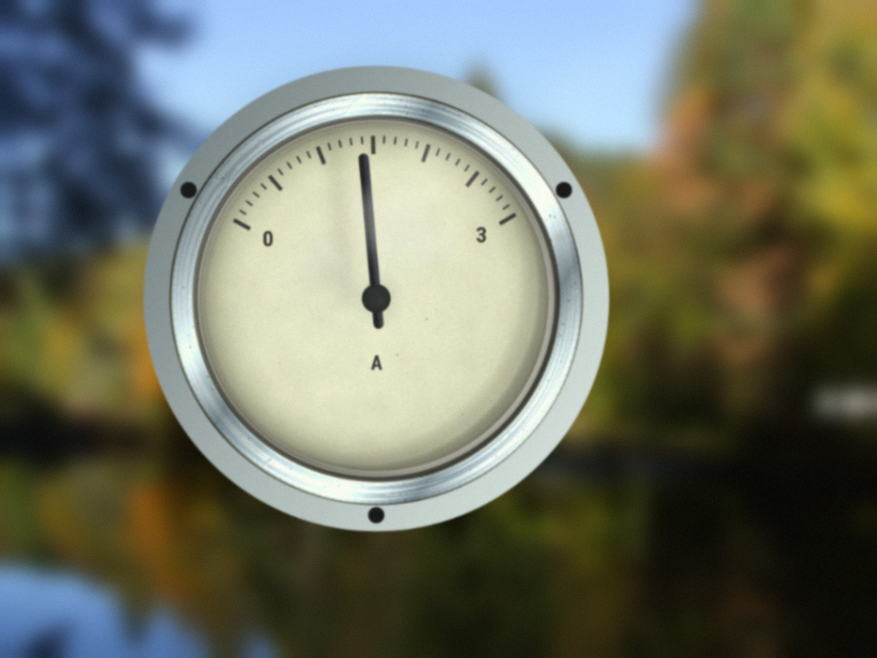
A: 1.4 A
